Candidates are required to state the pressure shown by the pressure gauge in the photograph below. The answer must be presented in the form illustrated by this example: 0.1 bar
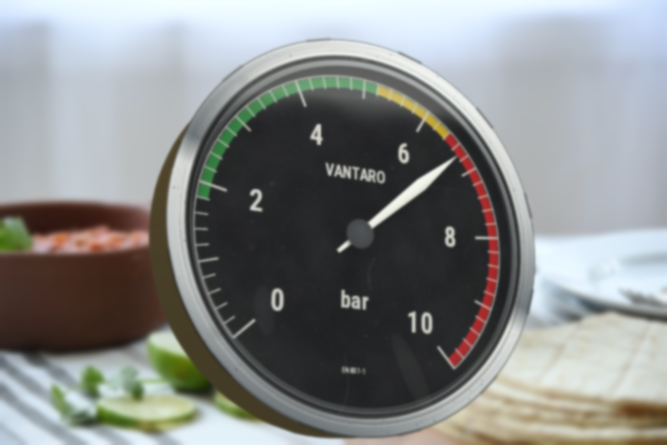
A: 6.7 bar
